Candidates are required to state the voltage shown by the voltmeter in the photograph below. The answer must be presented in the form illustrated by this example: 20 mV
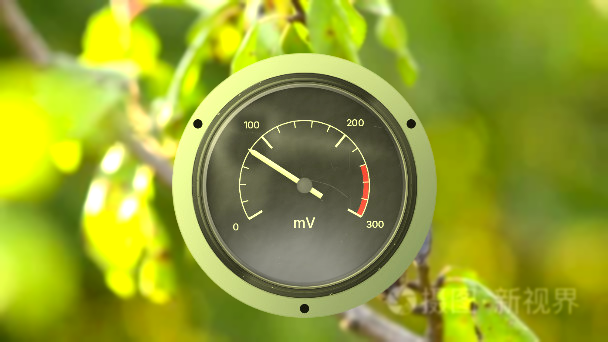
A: 80 mV
